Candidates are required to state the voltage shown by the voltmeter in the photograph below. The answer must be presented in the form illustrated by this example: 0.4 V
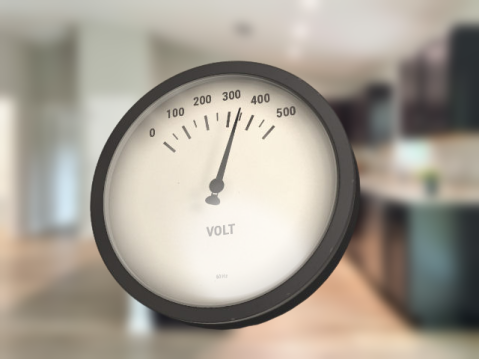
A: 350 V
